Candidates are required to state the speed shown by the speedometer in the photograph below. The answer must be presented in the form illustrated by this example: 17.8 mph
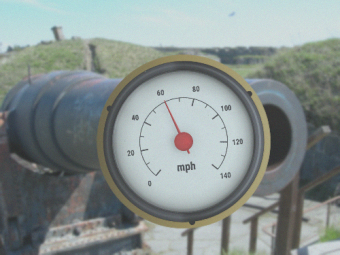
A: 60 mph
